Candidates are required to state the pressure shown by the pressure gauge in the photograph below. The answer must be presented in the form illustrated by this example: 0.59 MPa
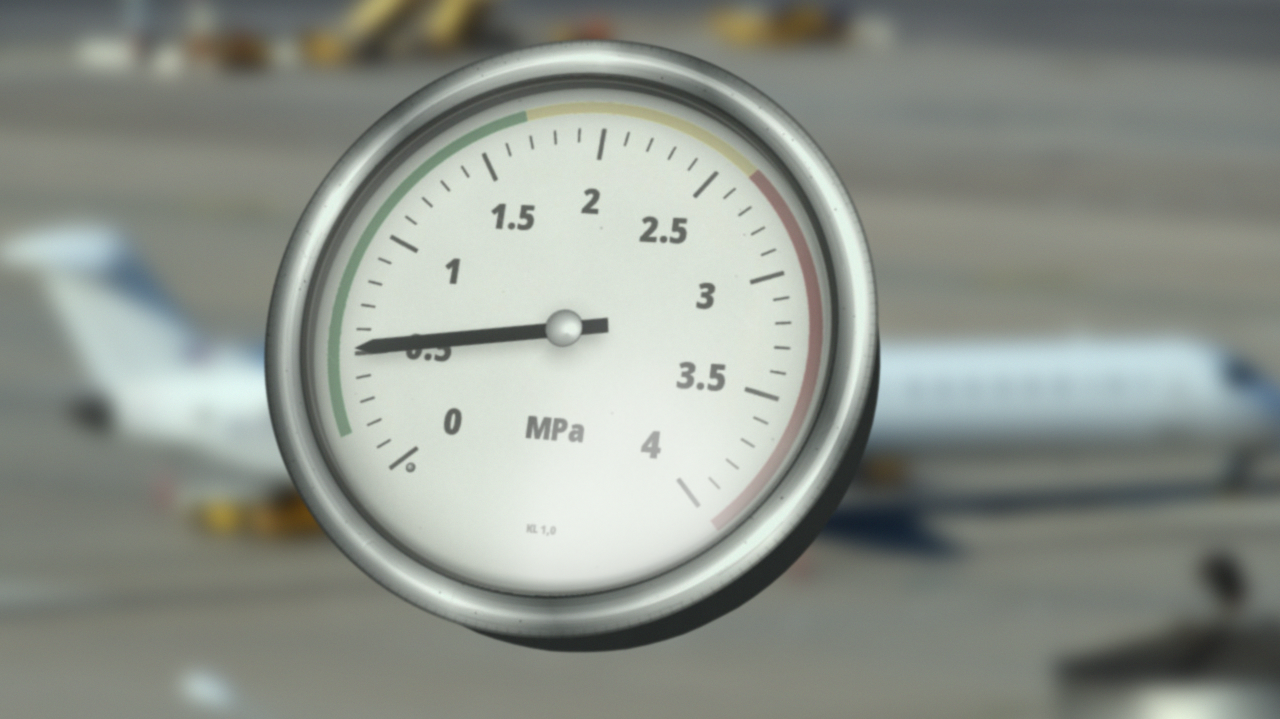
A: 0.5 MPa
